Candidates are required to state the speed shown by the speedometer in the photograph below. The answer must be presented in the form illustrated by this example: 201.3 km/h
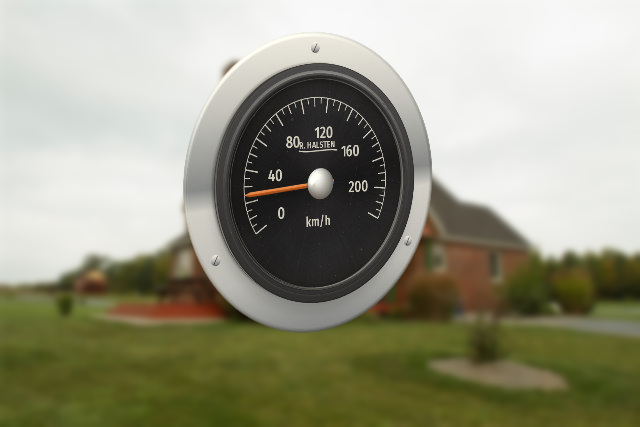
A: 25 km/h
